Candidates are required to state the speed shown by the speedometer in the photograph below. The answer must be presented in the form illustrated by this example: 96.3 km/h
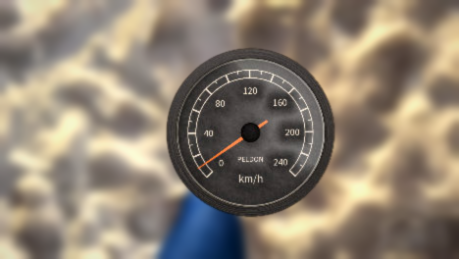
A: 10 km/h
